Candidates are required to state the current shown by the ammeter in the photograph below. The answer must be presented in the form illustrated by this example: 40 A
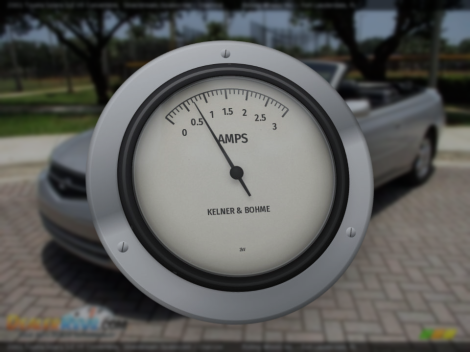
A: 0.7 A
